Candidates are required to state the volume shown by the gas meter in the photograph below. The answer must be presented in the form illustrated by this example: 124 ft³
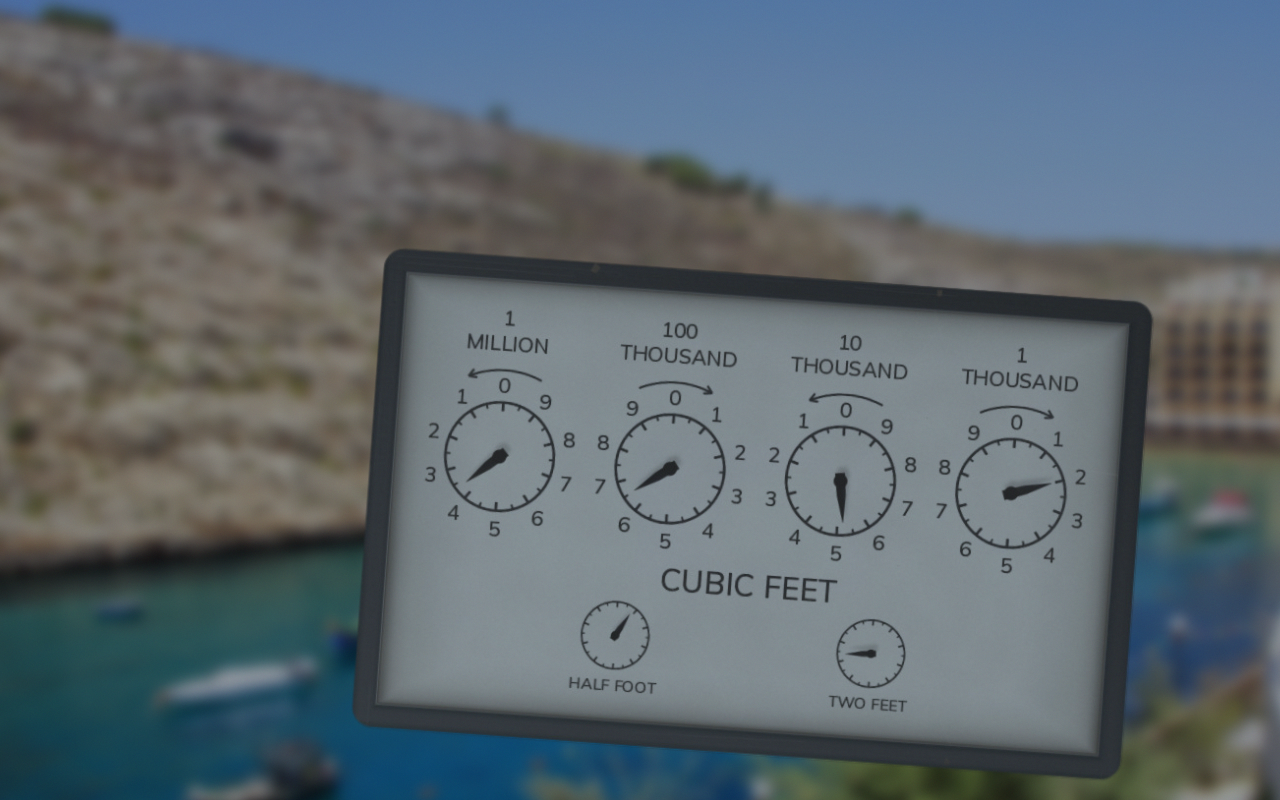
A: 365200 ft³
